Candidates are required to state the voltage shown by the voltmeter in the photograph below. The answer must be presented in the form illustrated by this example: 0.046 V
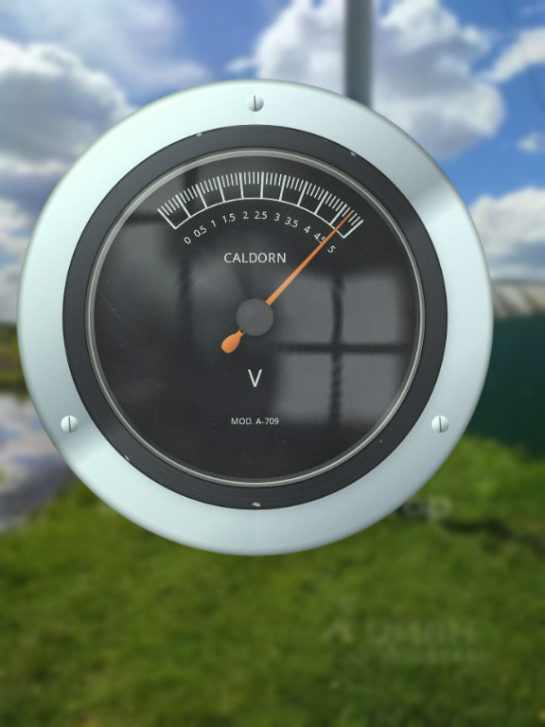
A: 4.7 V
